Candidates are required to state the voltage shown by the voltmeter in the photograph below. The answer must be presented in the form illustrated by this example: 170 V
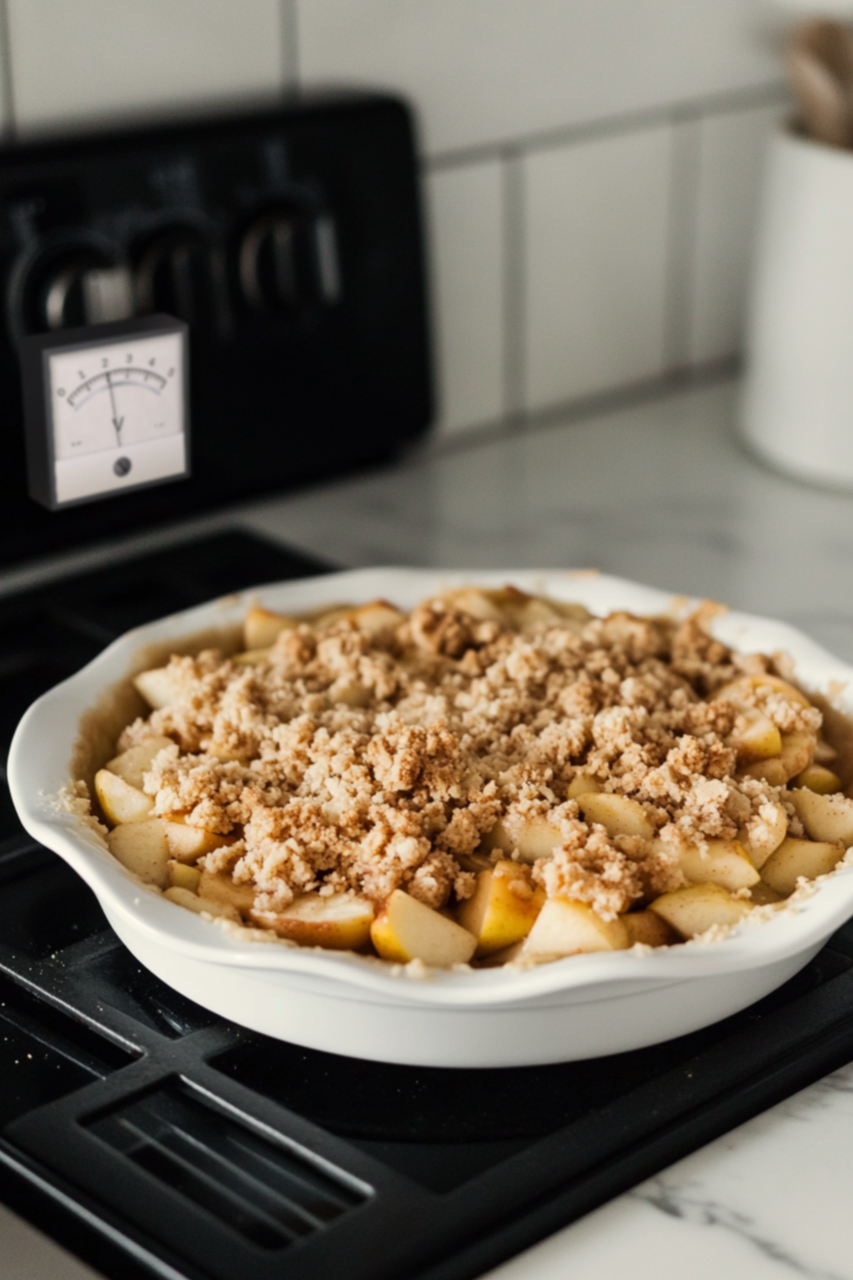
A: 2 V
